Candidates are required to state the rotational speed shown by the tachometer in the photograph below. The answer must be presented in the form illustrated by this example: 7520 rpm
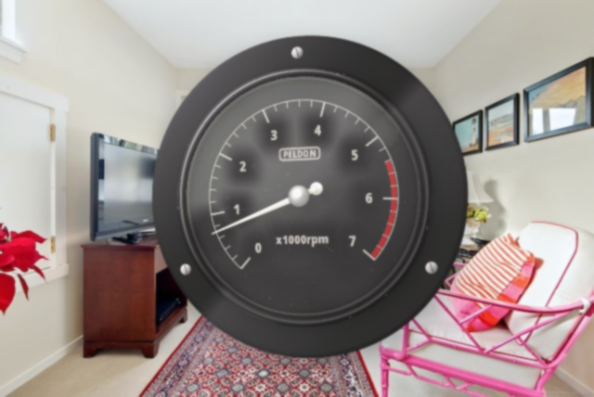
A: 700 rpm
